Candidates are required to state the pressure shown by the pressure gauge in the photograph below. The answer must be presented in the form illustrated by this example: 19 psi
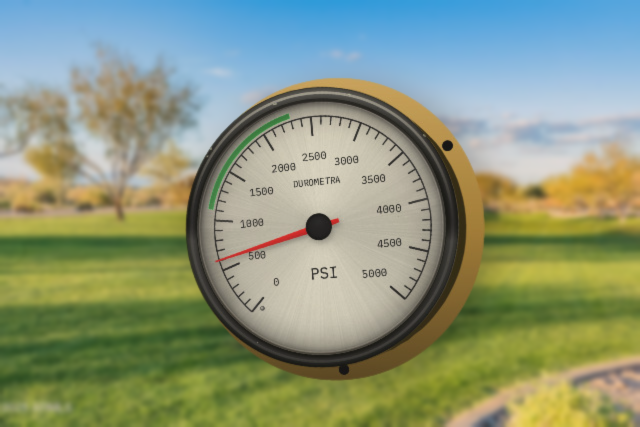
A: 600 psi
